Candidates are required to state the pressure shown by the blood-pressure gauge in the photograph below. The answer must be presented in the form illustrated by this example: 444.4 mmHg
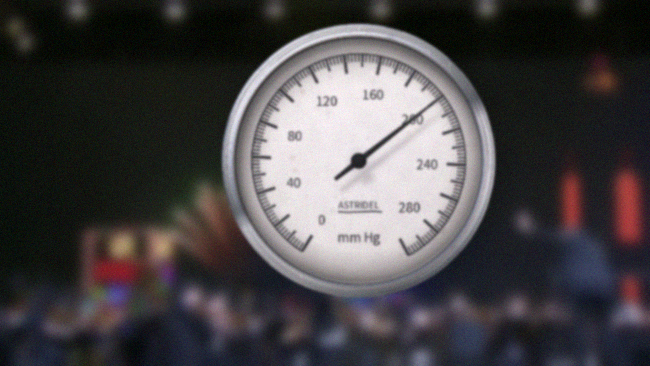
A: 200 mmHg
